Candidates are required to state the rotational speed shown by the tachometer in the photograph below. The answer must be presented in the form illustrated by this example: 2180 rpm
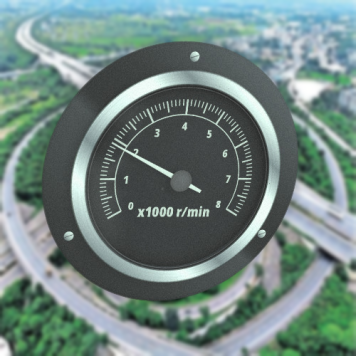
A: 1900 rpm
